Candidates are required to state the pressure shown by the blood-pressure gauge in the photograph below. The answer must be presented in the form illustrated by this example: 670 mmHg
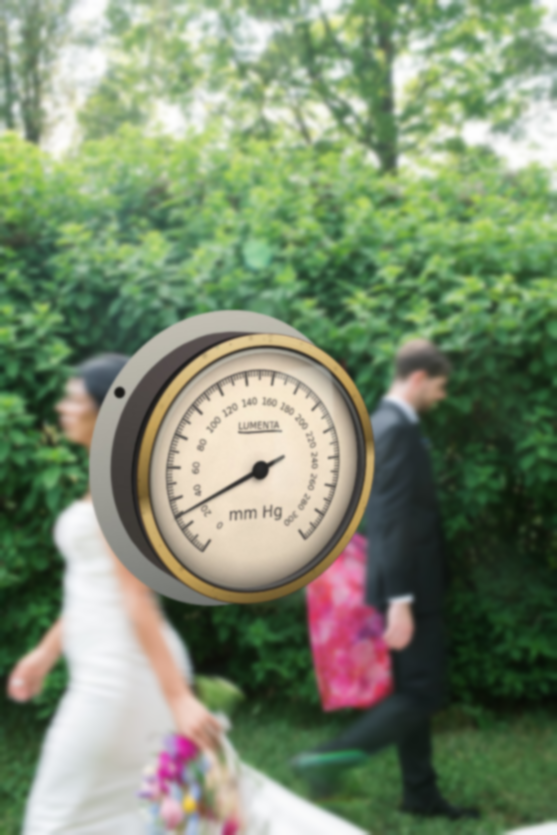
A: 30 mmHg
